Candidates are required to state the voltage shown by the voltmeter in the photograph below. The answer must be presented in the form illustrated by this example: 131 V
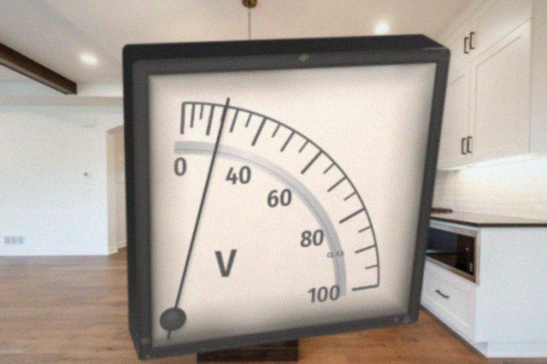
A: 25 V
